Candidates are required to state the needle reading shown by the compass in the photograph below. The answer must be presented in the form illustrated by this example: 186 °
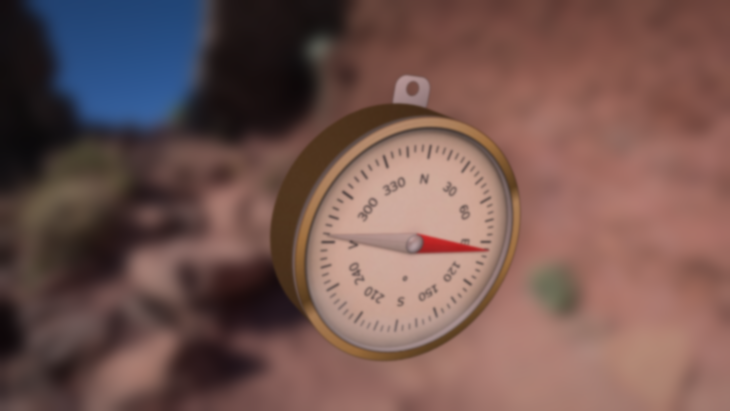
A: 95 °
